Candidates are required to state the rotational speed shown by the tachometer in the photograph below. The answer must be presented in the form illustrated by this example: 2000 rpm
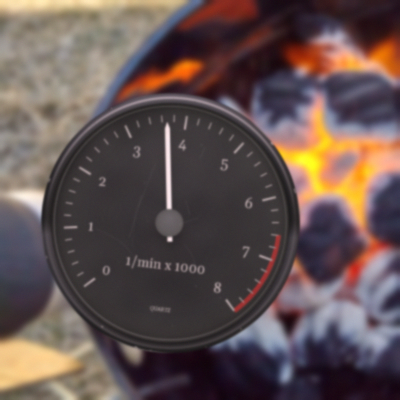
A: 3700 rpm
